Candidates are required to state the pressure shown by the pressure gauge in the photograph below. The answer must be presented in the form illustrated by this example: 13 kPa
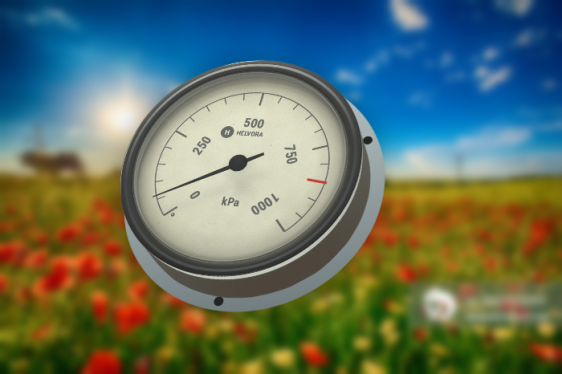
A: 50 kPa
